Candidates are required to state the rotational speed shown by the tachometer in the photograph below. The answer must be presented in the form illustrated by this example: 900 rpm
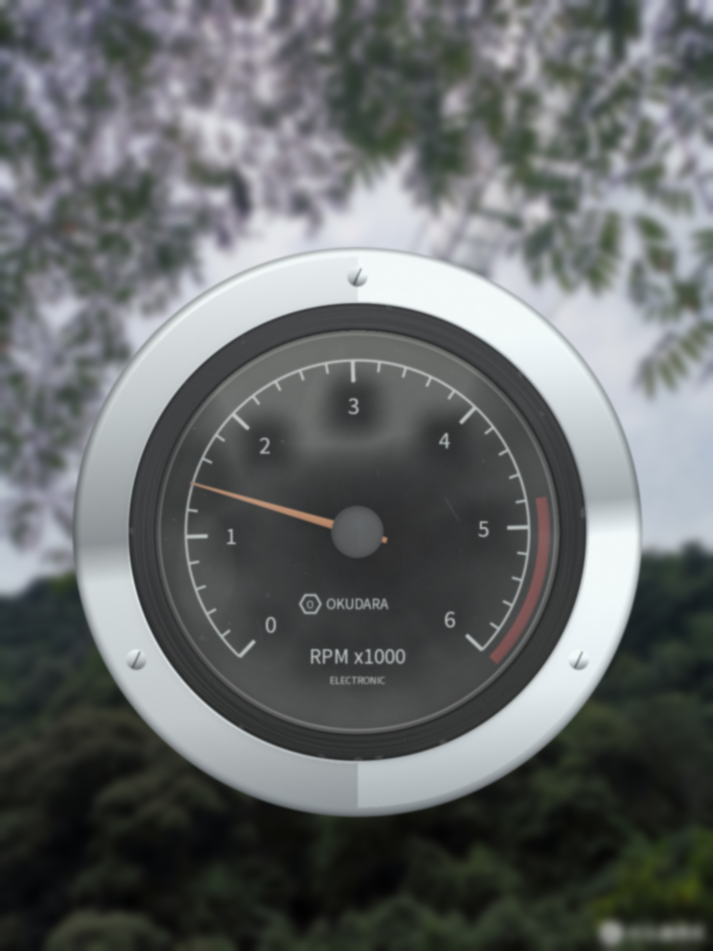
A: 1400 rpm
